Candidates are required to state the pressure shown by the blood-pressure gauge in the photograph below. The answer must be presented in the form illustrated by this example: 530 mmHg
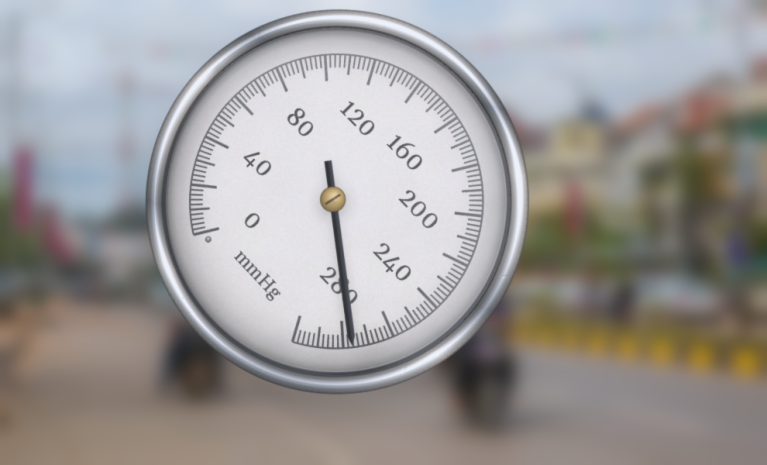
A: 276 mmHg
